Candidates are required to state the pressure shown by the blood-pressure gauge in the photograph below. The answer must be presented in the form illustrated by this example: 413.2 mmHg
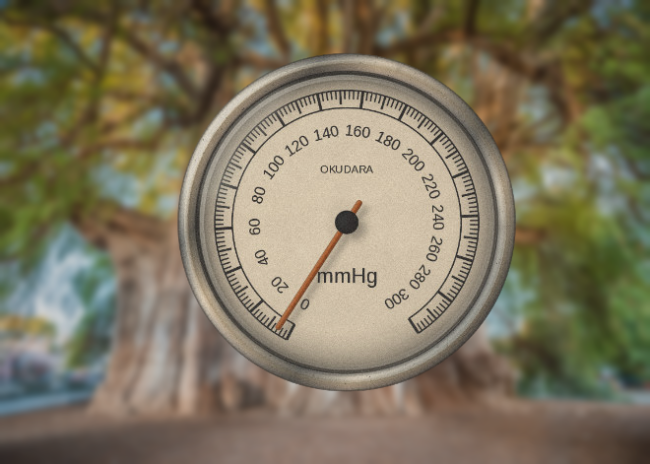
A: 6 mmHg
